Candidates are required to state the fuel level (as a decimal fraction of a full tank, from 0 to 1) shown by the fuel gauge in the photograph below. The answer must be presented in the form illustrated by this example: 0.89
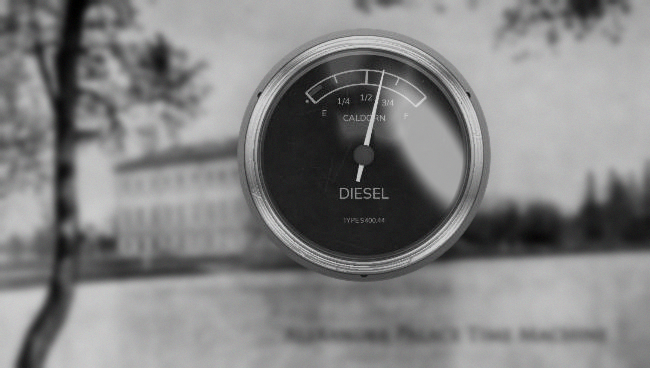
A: 0.625
